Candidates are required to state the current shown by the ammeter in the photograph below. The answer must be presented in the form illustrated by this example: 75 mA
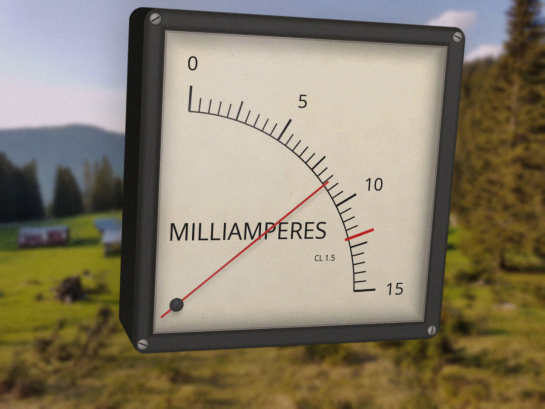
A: 8.5 mA
